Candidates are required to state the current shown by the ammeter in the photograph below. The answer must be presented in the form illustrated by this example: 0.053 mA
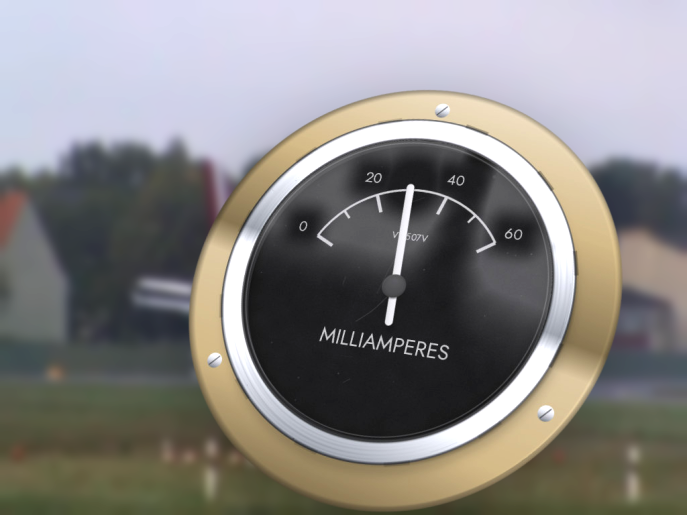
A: 30 mA
